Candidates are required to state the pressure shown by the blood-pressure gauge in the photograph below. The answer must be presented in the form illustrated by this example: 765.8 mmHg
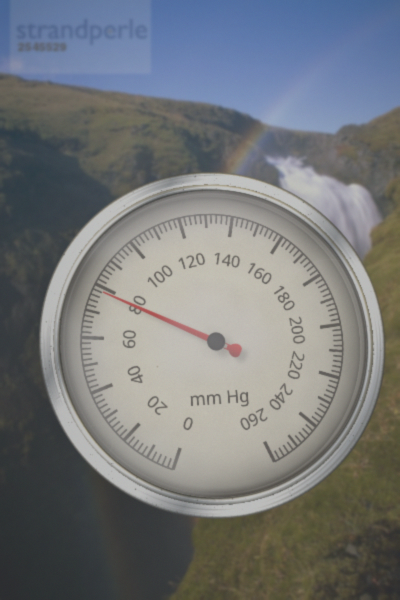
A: 78 mmHg
